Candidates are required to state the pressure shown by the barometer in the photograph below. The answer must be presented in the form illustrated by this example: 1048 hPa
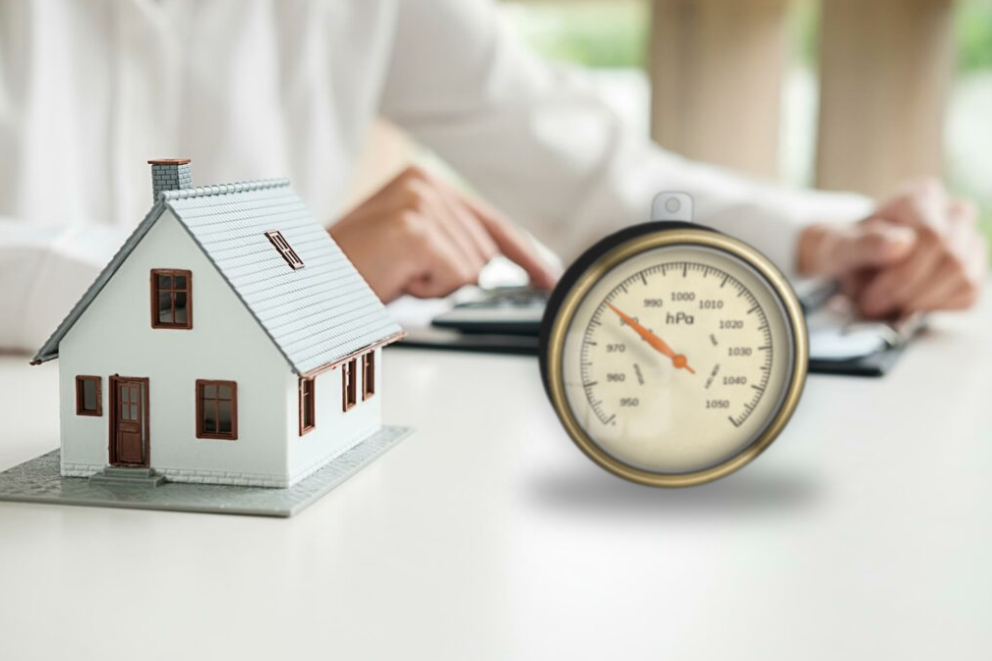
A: 980 hPa
